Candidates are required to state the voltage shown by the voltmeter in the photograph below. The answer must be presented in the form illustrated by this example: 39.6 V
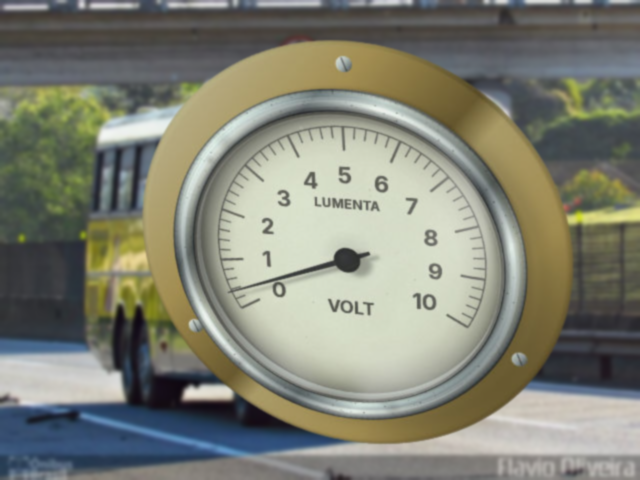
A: 0.4 V
